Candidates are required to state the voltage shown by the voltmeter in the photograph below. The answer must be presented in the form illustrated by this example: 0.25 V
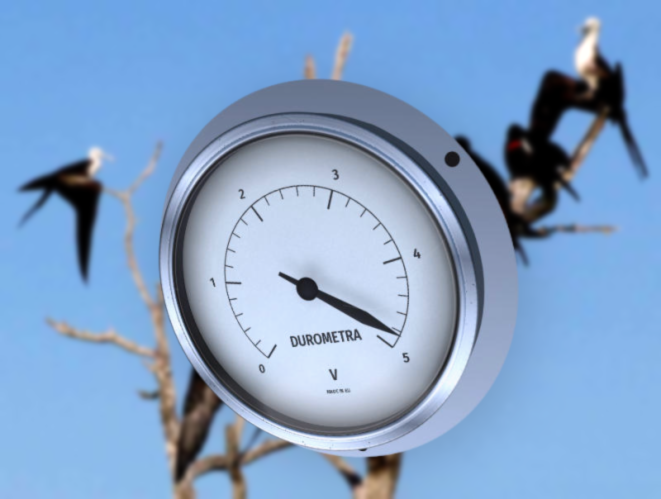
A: 4.8 V
